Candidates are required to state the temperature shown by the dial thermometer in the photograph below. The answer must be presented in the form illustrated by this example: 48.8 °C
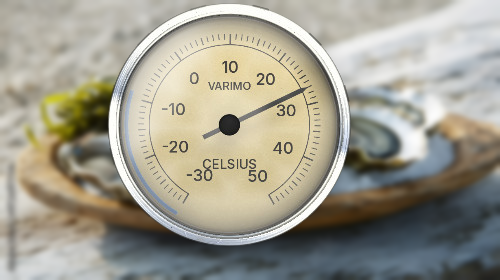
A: 27 °C
